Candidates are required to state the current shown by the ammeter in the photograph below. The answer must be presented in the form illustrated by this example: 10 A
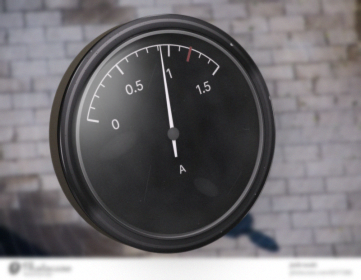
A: 0.9 A
